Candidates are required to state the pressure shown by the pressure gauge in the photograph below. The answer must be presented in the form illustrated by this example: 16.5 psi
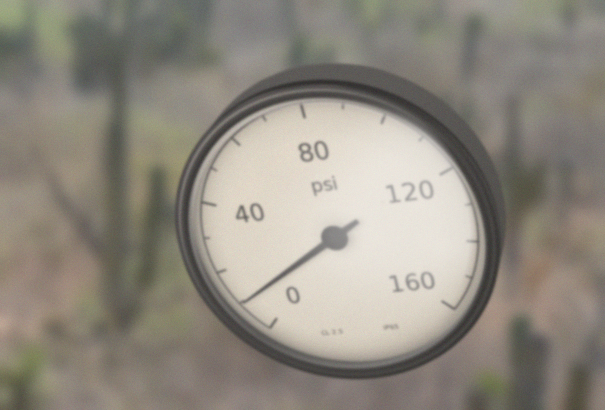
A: 10 psi
